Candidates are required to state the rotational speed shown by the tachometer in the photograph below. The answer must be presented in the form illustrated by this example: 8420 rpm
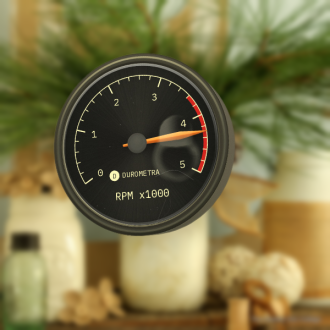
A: 4300 rpm
